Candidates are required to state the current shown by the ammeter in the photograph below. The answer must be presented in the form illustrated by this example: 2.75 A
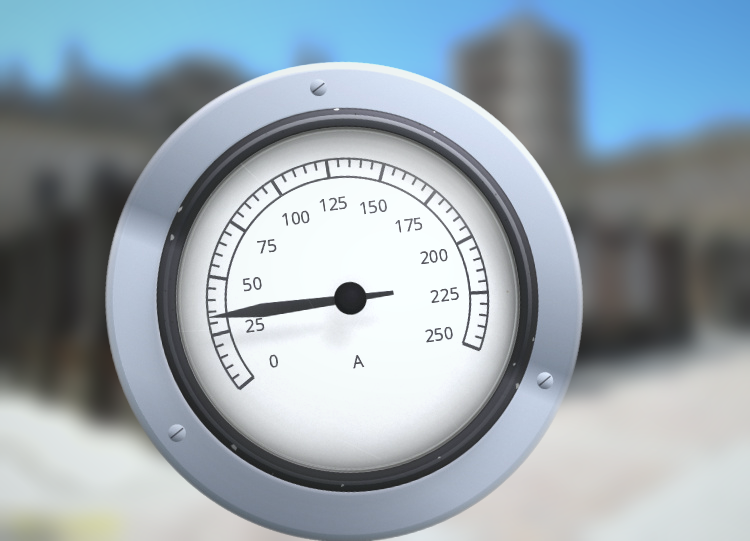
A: 32.5 A
